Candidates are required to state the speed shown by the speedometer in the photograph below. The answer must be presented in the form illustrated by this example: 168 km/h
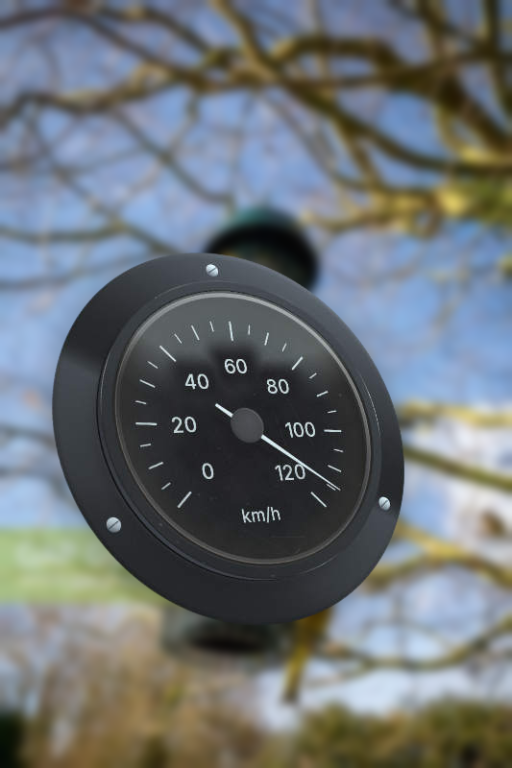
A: 115 km/h
